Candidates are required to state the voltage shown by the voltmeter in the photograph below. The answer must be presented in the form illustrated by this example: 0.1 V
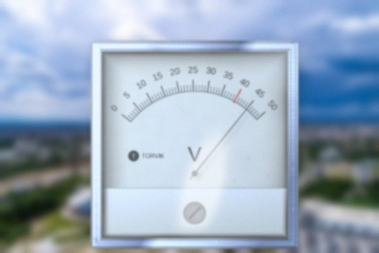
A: 45 V
